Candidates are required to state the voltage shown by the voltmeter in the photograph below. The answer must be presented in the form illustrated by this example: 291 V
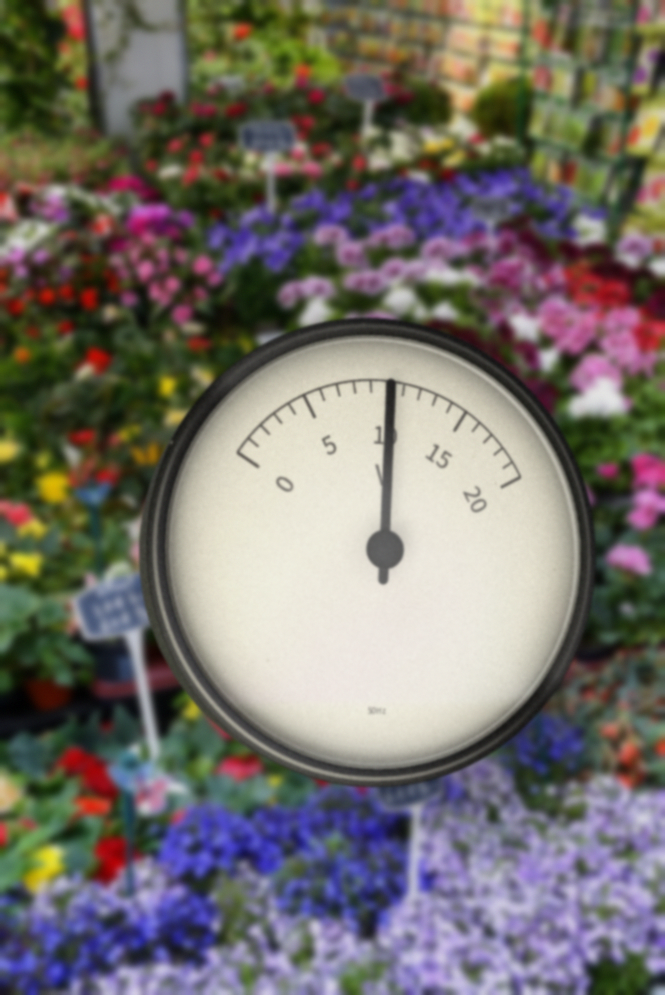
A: 10 V
